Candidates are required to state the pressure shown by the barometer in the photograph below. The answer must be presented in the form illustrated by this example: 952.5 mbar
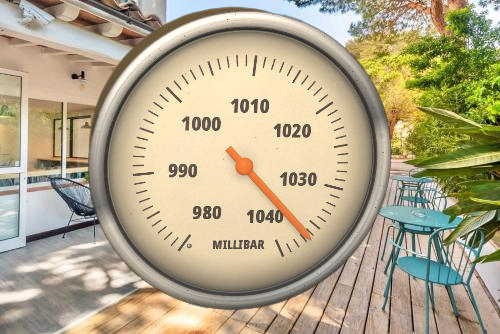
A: 1036.5 mbar
